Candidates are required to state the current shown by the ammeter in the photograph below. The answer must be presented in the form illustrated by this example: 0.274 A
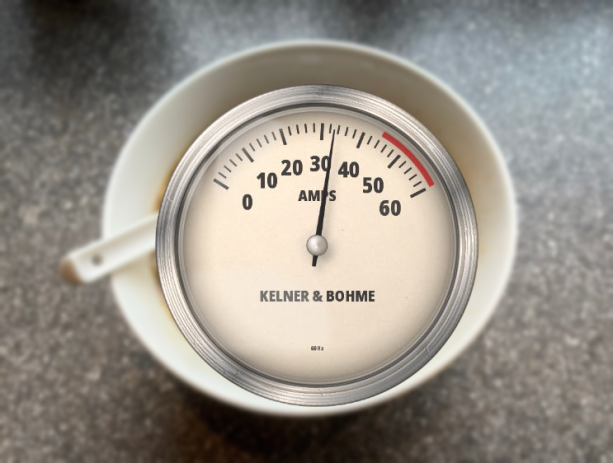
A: 33 A
